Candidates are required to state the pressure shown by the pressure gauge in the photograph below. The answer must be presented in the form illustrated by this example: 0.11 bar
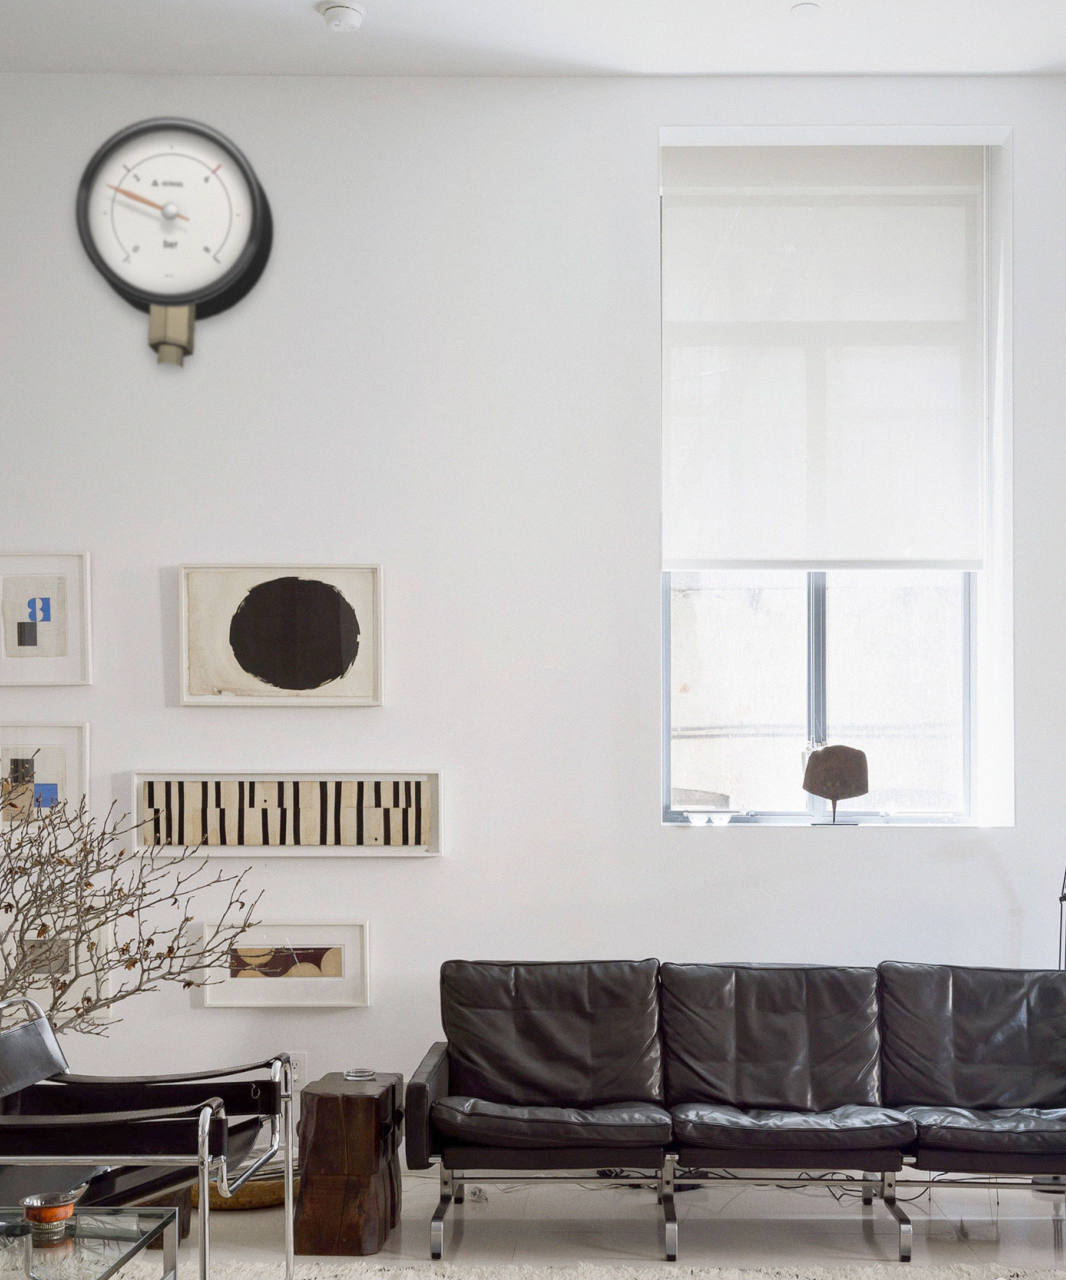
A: 1.5 bar
